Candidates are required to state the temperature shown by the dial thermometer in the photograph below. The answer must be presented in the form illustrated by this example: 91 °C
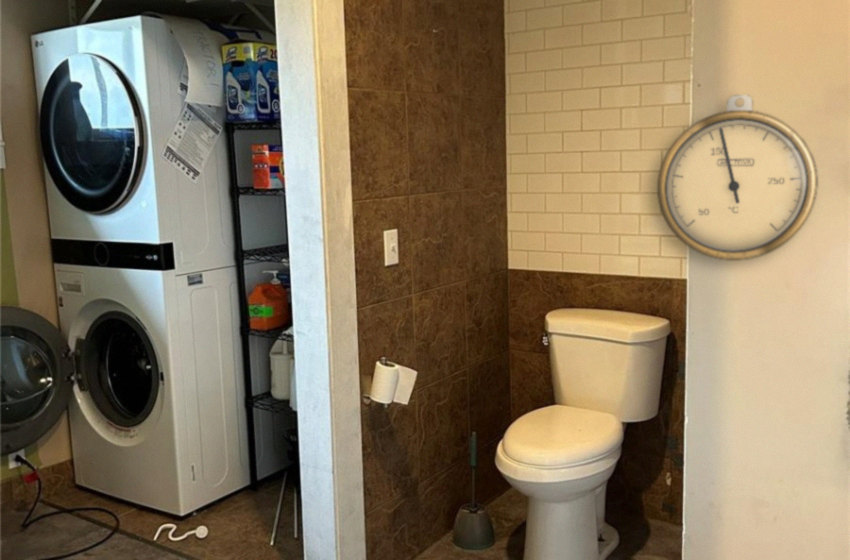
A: 160 °C
